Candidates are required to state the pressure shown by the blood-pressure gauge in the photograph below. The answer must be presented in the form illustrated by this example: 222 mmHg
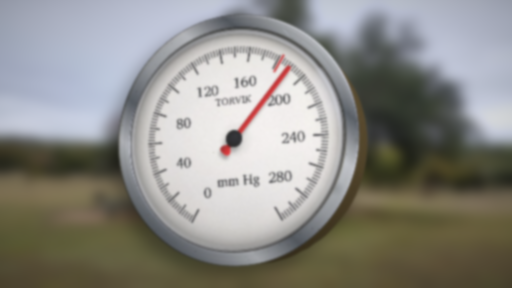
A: 190 mmHg
